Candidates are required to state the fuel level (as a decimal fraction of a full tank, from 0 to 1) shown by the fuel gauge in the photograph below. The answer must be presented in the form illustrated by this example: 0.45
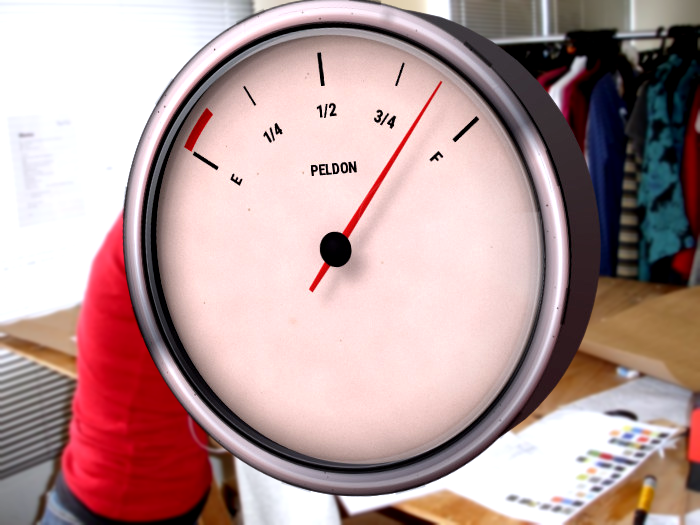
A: 0.875
